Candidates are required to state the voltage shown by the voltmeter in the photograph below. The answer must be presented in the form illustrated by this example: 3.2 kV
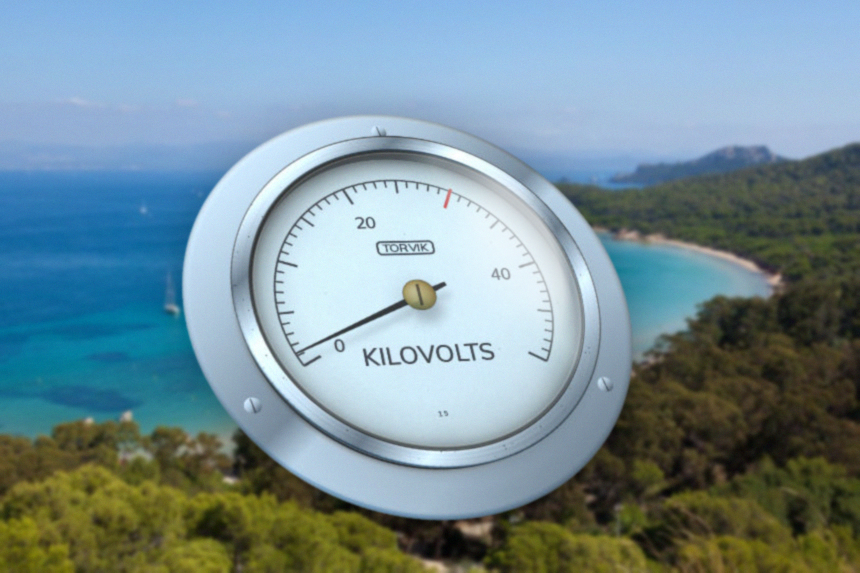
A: 1 kV
